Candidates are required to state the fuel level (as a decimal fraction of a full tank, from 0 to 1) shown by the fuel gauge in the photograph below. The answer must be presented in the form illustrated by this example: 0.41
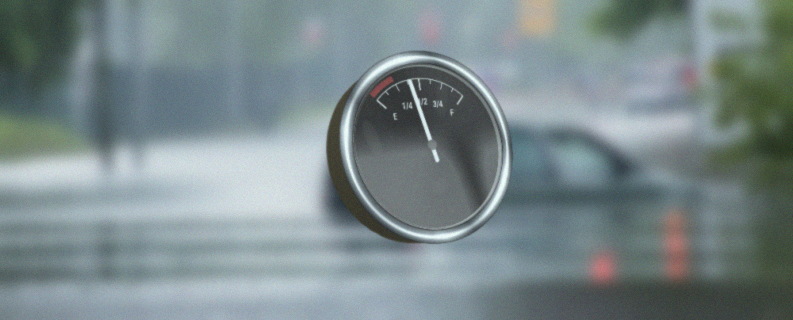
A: 0.375
